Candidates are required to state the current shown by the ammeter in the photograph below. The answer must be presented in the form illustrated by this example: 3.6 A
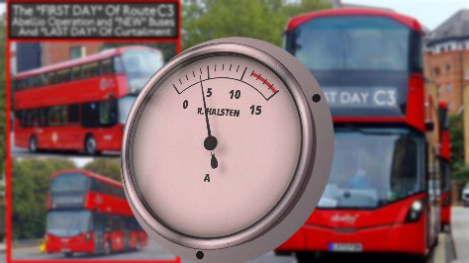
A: 4 A
